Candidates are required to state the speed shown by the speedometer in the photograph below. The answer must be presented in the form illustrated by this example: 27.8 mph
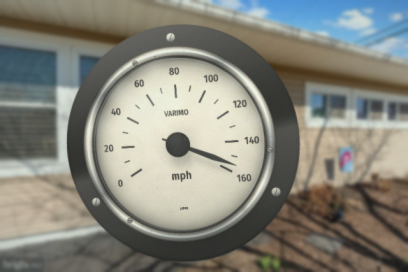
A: 155 mph
